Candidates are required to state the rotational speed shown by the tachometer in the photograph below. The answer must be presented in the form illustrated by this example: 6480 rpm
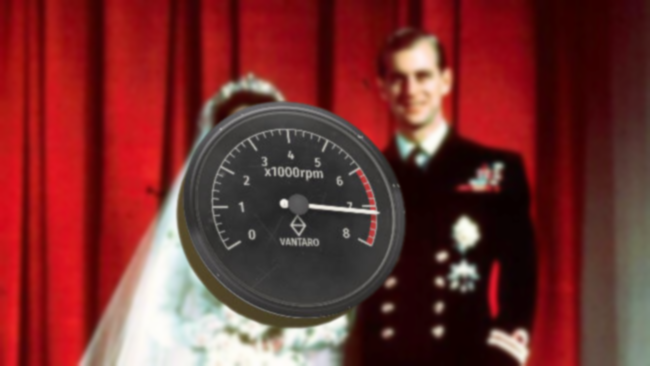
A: 7200 rpm
